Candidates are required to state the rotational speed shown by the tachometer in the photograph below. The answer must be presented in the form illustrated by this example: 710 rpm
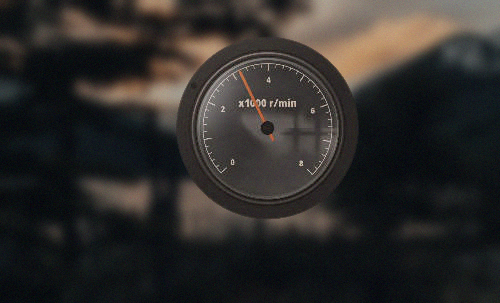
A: 3200 rpm
